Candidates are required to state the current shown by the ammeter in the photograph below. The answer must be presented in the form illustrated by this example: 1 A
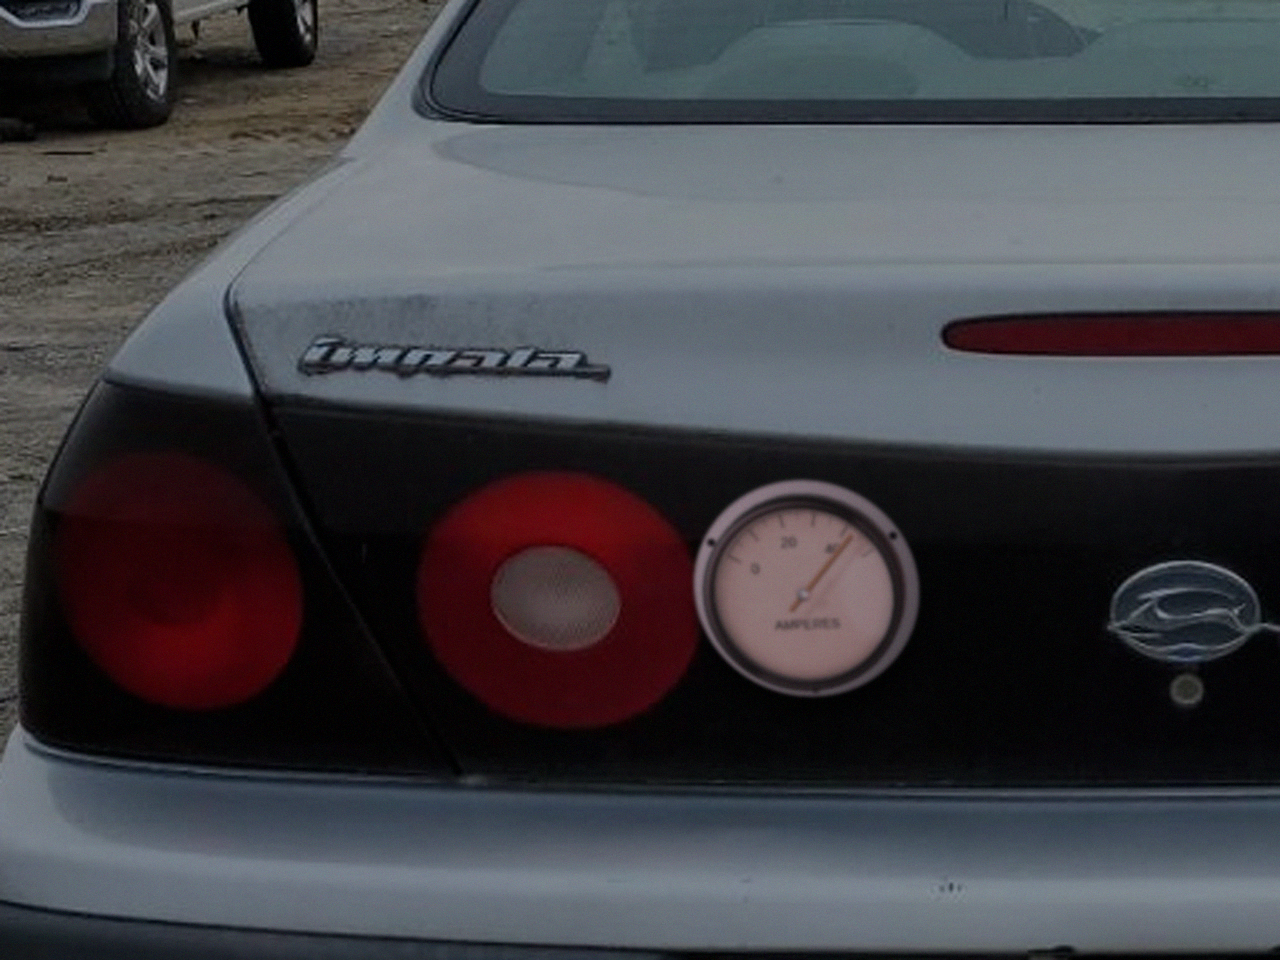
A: 42.5 A
